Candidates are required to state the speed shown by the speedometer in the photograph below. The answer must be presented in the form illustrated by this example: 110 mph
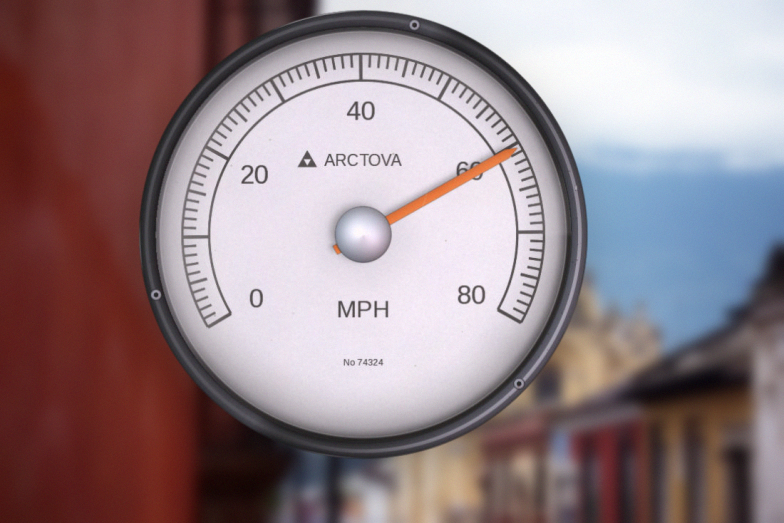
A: 60.5 mph
